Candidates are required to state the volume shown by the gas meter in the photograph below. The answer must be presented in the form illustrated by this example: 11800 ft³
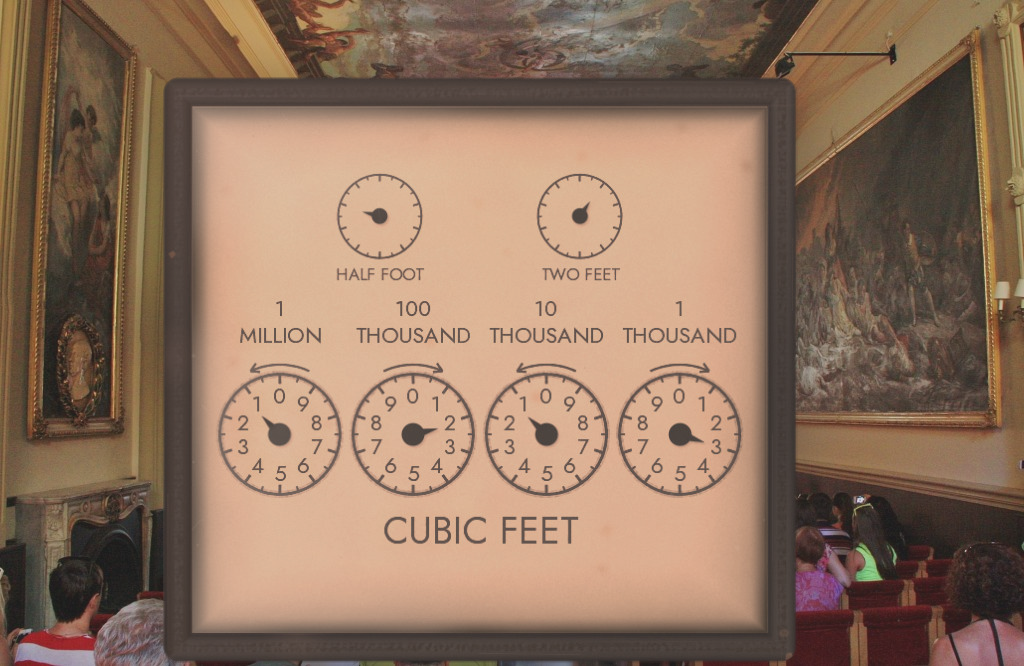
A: 121300 ft³
